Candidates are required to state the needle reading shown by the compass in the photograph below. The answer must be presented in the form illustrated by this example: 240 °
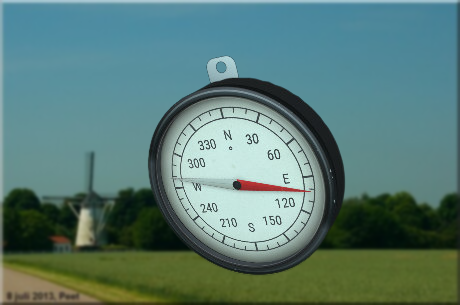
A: 100 °
